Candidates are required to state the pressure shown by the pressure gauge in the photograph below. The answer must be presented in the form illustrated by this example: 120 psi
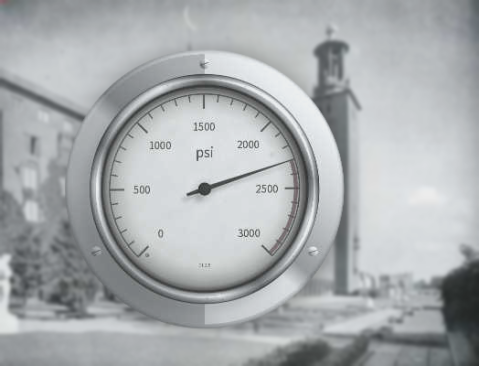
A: 2300 psi
